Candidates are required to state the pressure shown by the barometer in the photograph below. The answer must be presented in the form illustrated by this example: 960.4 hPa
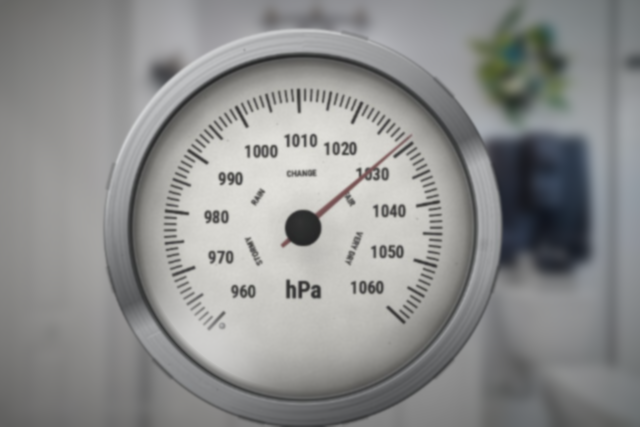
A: 1029 hPa
